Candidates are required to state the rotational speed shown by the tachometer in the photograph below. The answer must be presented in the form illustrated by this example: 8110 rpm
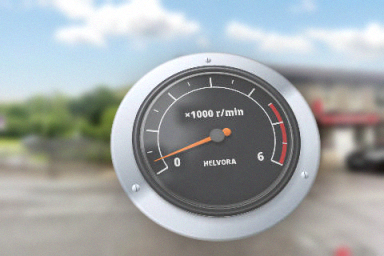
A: 250 rpm
